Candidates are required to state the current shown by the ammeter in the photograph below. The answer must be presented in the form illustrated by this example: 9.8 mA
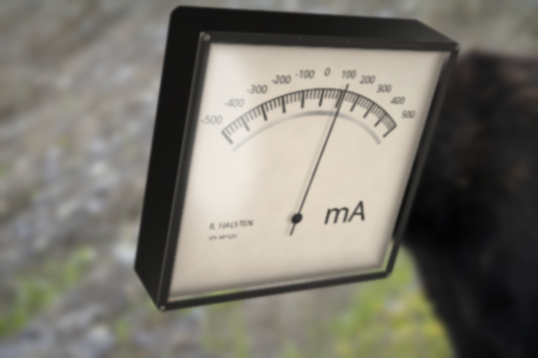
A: 100 mA
